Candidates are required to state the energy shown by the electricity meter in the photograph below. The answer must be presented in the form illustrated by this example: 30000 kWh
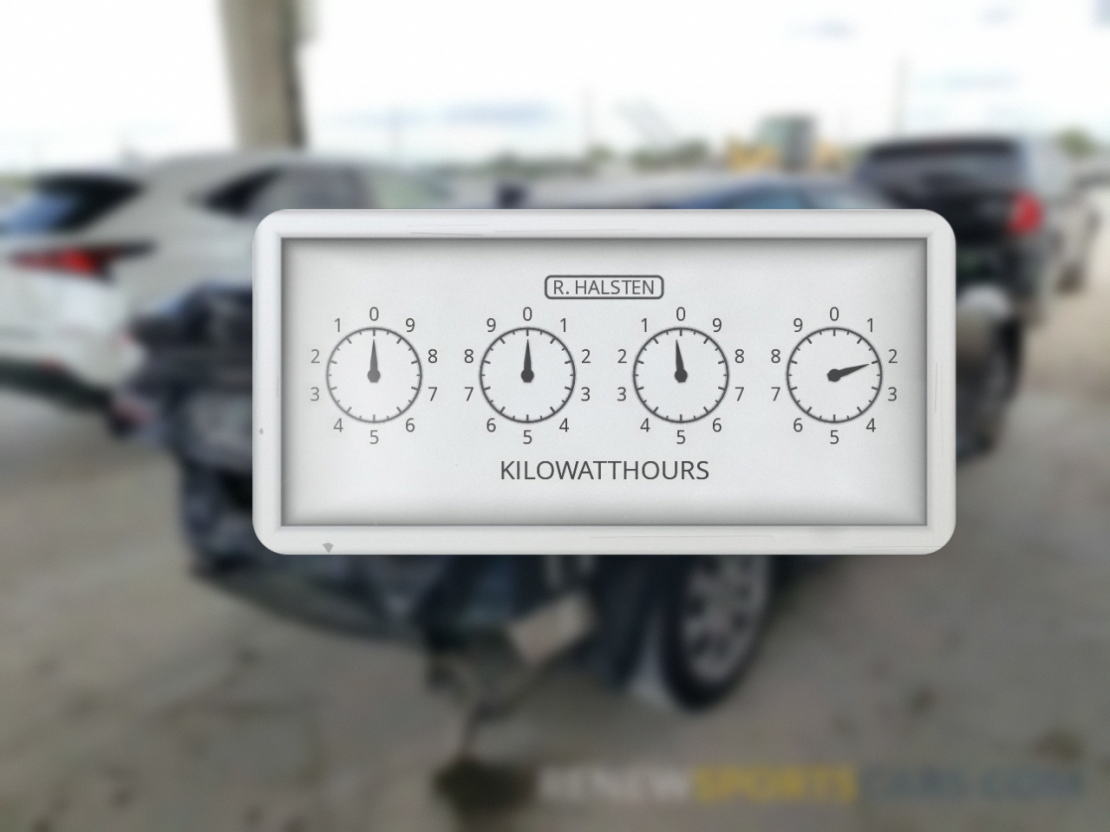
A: 2 kWh
